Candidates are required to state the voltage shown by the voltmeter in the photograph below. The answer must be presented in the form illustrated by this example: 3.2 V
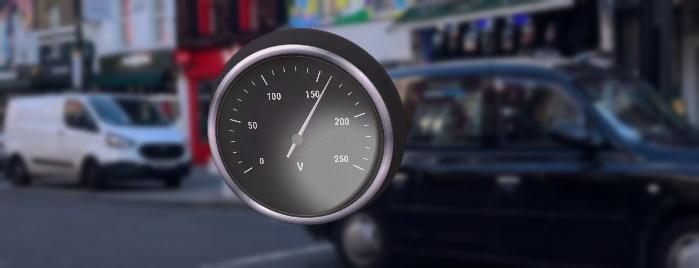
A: 160 V
